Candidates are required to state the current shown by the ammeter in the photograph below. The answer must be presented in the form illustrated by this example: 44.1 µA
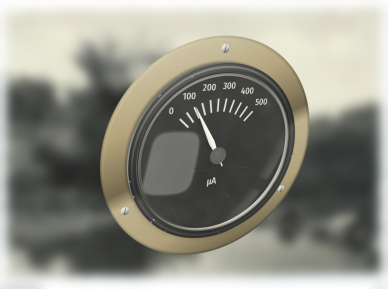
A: 100 µA
